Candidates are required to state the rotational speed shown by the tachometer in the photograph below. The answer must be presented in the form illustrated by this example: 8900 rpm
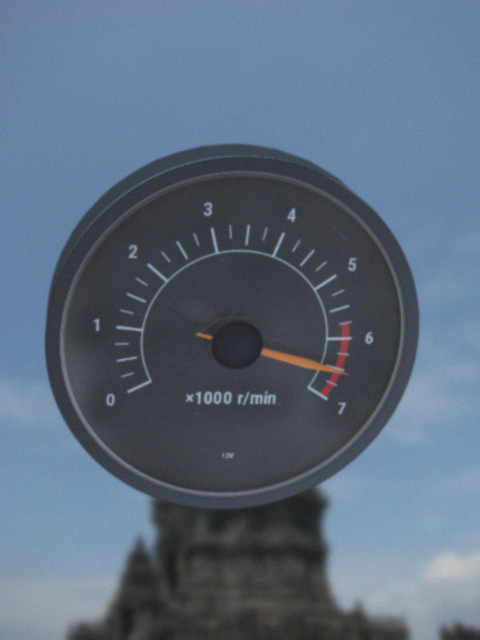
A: 6500 rpm
